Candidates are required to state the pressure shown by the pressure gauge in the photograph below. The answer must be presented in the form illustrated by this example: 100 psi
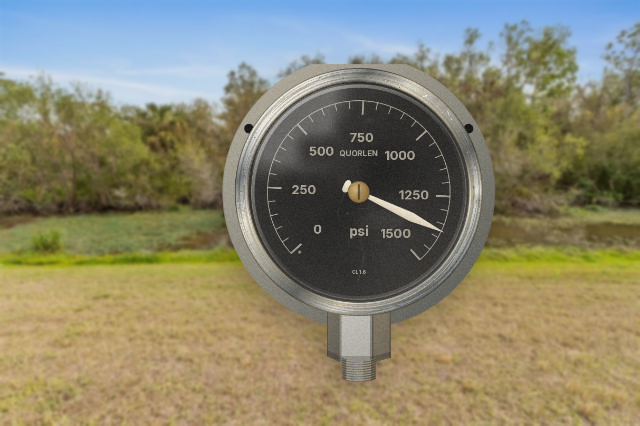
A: 1375 psi
